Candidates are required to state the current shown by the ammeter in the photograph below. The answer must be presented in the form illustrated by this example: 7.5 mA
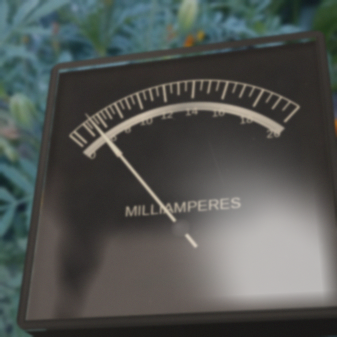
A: 5 mA
